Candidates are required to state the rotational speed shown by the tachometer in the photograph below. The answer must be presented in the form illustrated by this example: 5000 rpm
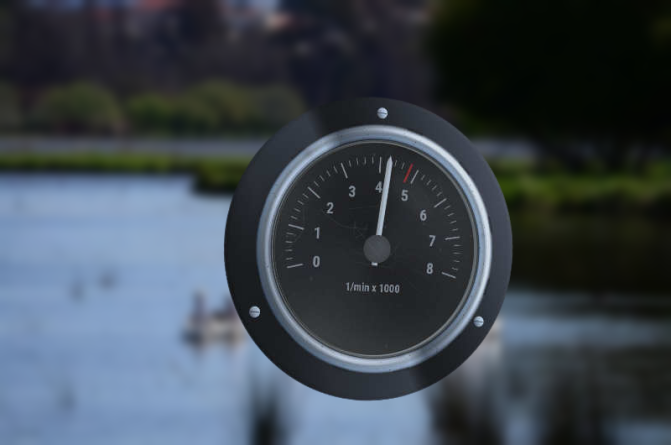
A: 4200 rpm
